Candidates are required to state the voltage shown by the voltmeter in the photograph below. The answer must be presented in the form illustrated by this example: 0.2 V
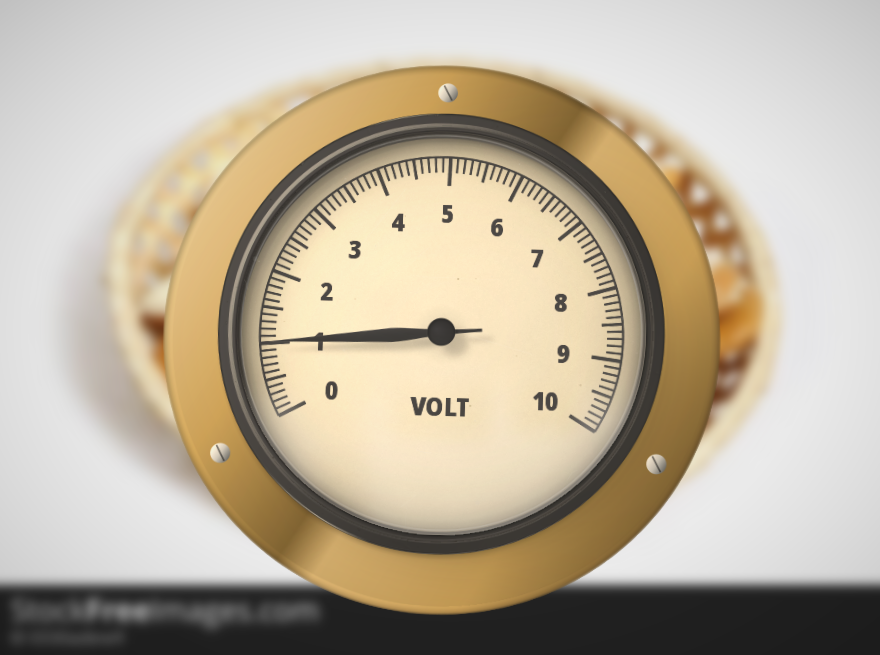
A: 1 V
